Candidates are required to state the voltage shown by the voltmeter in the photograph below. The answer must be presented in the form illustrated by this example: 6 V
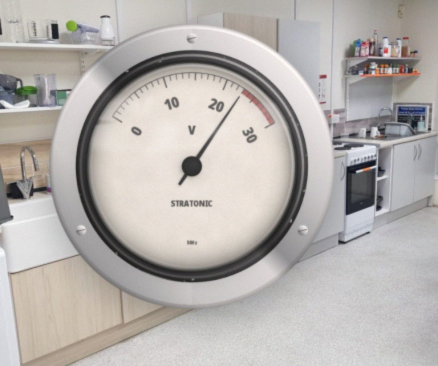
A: 23 V
